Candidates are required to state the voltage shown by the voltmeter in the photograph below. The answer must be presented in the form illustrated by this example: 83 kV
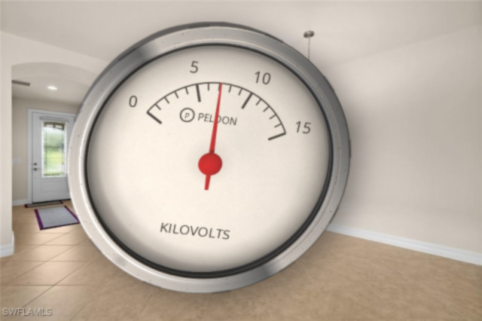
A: 7 kV
